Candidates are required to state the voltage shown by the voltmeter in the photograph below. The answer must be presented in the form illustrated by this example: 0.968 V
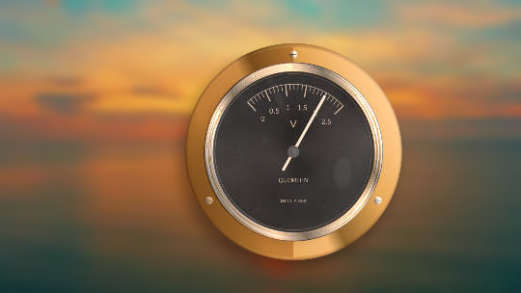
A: 2 V
